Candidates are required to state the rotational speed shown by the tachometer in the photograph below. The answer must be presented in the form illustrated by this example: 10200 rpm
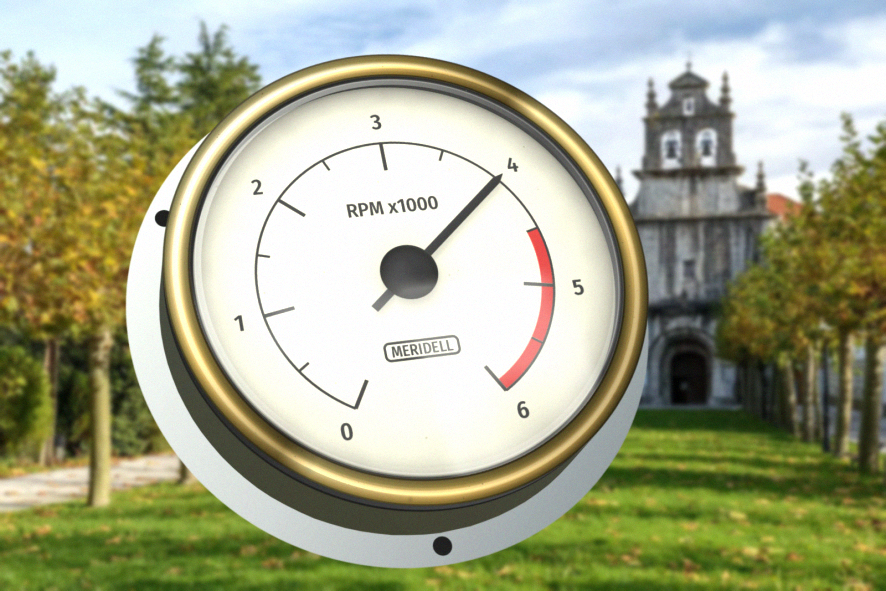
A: 4000 rpm
